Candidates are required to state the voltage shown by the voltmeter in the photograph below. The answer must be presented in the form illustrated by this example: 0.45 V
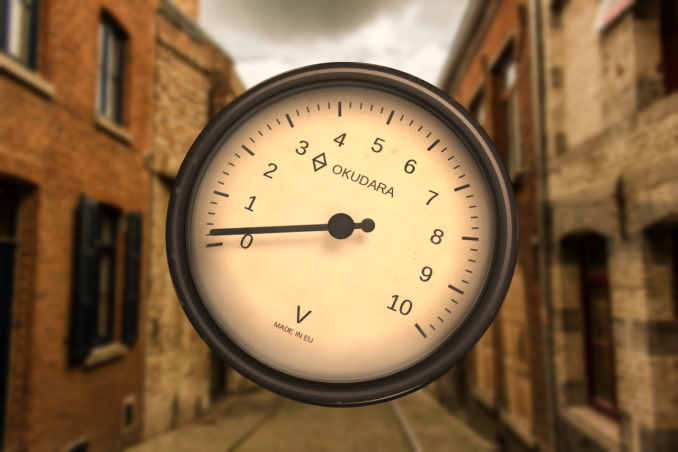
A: 0.2 V
